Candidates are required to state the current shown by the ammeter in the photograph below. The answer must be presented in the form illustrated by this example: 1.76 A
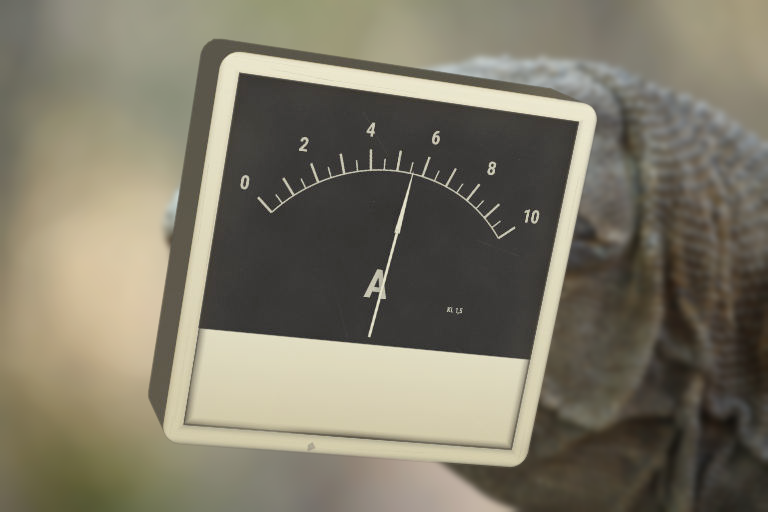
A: 5.5 A
